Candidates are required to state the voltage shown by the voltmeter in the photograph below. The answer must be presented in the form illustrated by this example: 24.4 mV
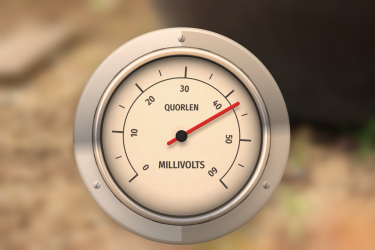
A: 42.5 mV
